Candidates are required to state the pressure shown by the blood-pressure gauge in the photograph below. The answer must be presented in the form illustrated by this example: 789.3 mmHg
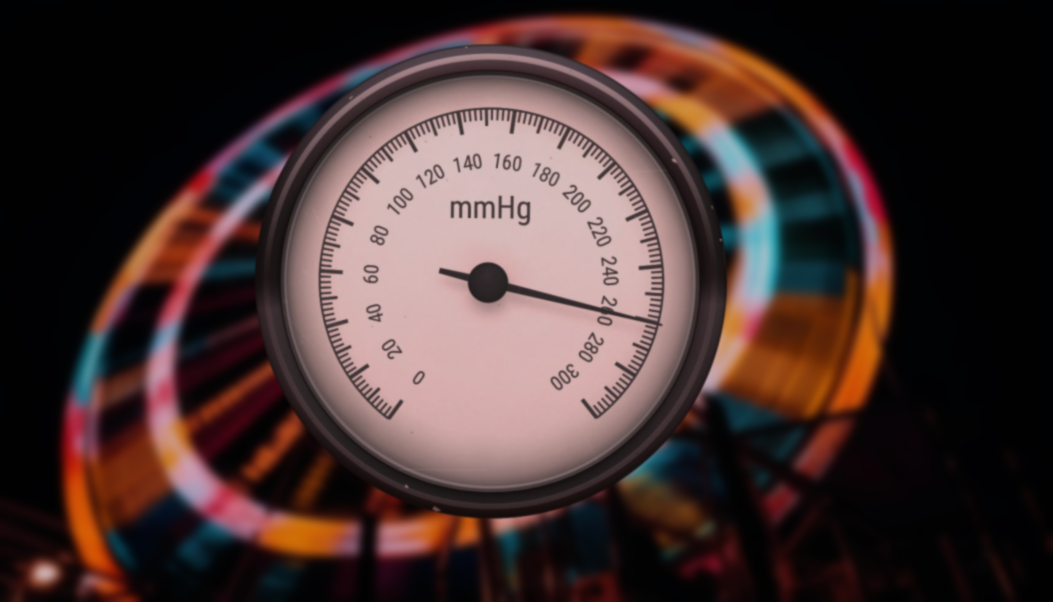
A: 260 mmHg
